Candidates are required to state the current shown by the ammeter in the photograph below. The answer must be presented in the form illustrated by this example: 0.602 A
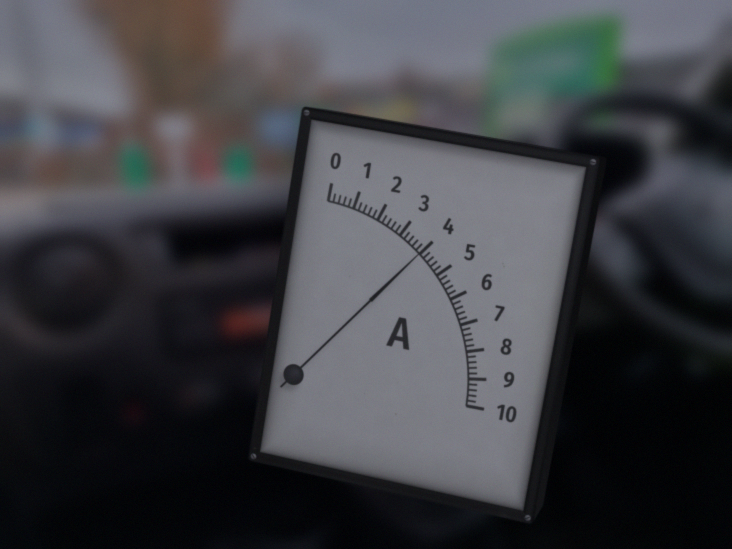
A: 4 A
